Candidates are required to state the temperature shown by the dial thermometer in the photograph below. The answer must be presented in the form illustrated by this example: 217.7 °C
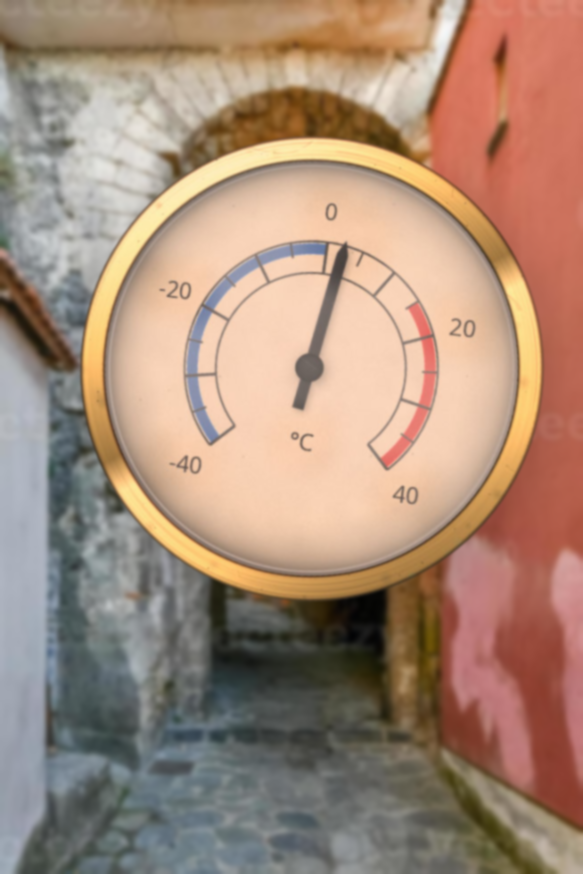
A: 2.5 °C
